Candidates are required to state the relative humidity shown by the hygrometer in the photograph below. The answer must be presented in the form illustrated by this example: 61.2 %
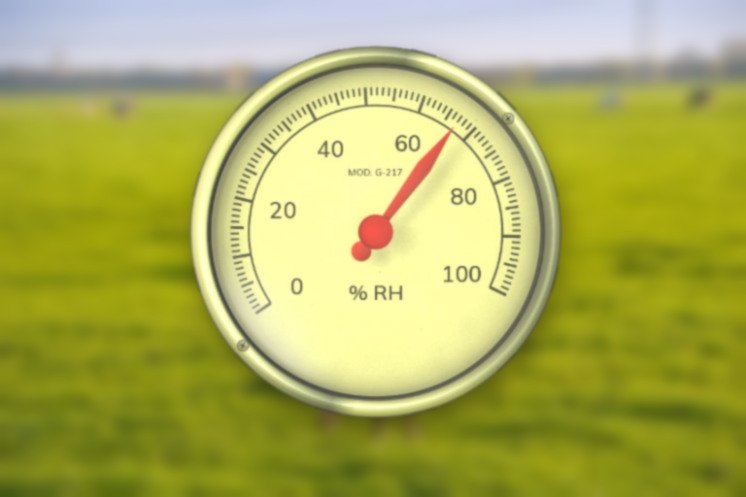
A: 67 %
